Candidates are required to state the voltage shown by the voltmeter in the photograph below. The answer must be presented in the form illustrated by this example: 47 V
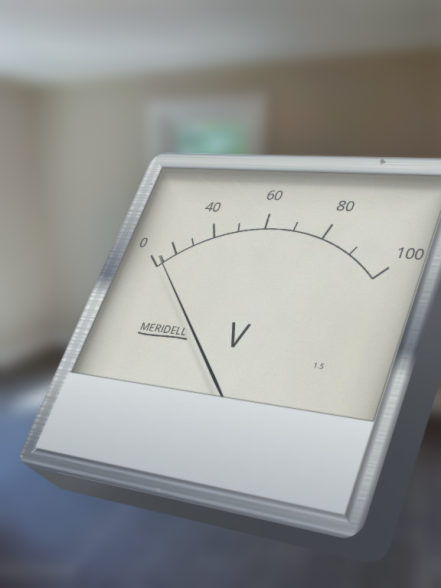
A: 10 V
